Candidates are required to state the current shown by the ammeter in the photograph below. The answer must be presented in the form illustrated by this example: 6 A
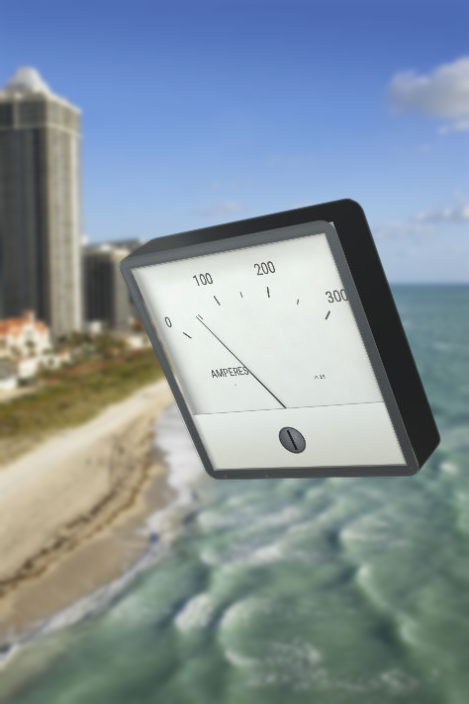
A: 50 A
